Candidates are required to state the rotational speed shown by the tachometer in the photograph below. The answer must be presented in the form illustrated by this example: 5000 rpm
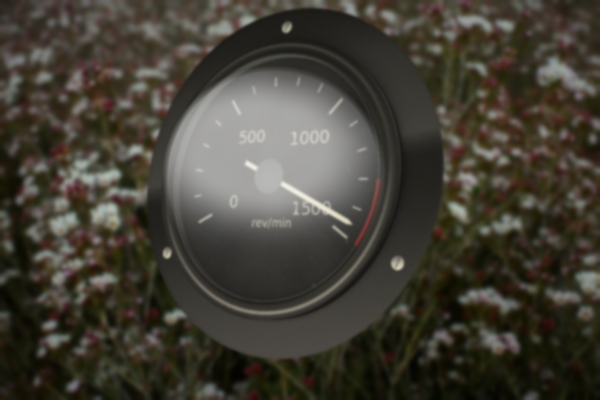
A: 1450 rpm
